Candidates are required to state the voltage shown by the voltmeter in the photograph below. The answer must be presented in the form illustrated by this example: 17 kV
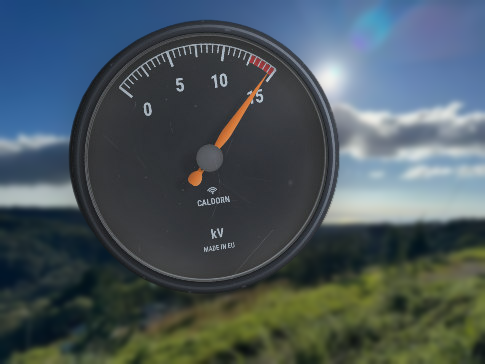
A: 14.5 kV
